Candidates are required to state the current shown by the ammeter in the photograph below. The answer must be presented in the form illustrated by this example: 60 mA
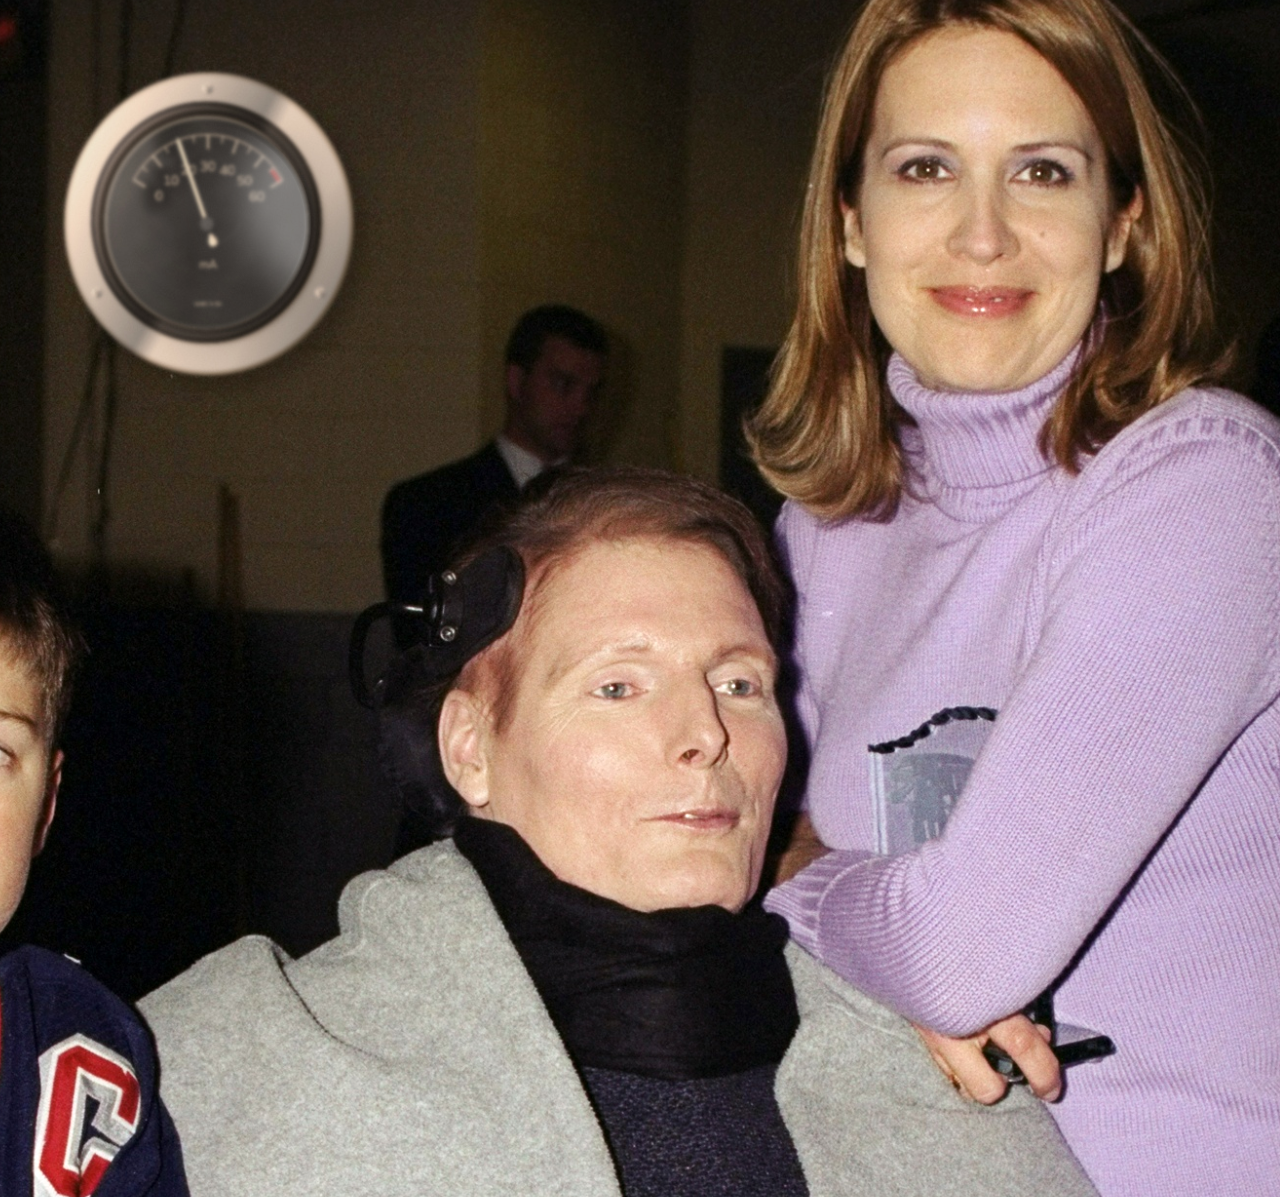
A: 20 mA
